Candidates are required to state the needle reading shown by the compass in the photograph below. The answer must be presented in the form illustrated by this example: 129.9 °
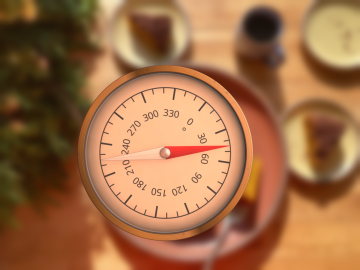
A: 45 °
